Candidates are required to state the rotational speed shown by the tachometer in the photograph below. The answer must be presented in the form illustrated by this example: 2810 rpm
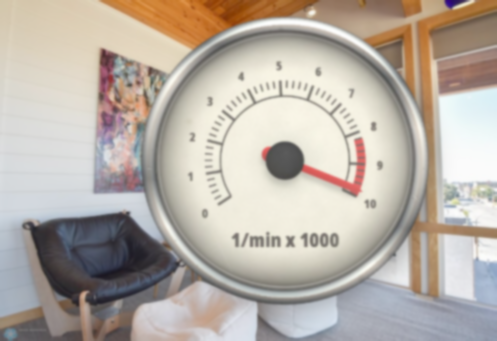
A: 9800 rpm
